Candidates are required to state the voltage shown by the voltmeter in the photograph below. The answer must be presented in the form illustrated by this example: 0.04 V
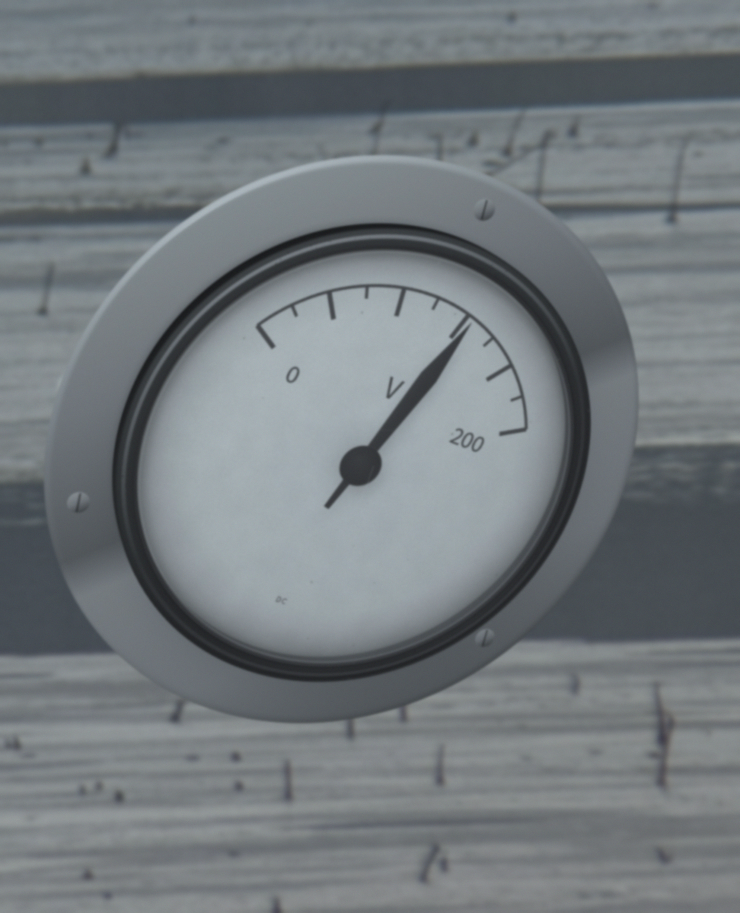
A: 120 V
